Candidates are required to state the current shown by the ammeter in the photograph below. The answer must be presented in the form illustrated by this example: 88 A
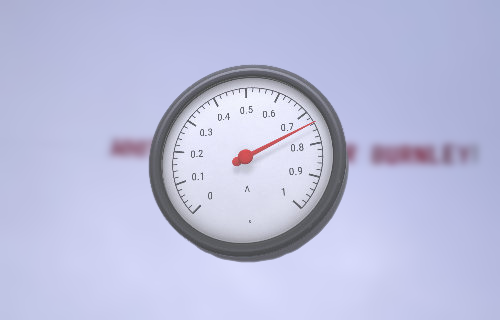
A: 0.74 A
